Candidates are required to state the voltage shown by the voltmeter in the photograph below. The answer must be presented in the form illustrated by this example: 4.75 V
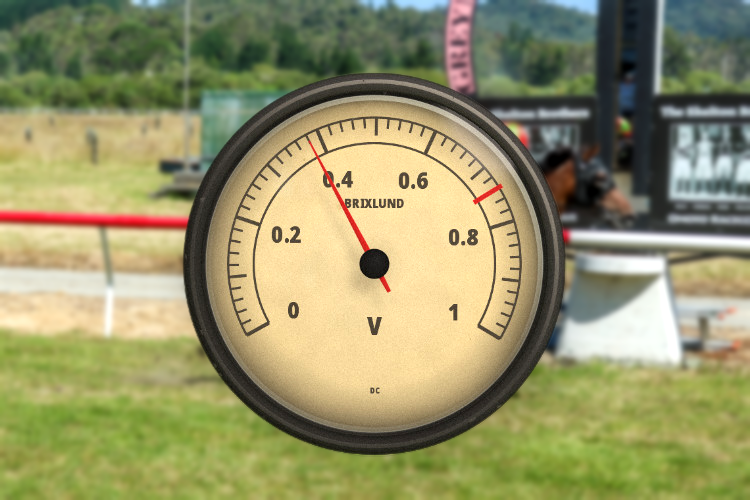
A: 0.38 V
